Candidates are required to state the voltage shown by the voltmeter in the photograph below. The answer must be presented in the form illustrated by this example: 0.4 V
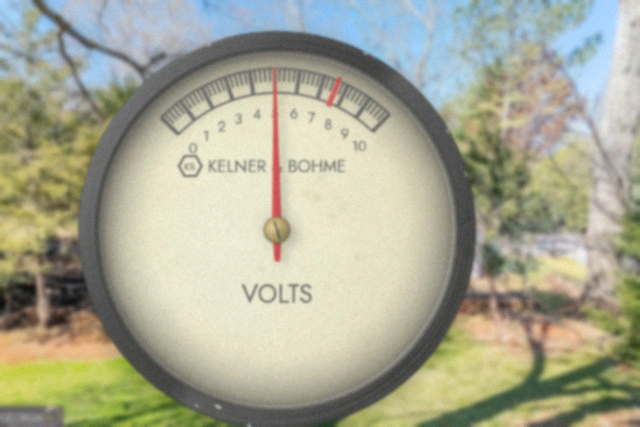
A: 5 V
